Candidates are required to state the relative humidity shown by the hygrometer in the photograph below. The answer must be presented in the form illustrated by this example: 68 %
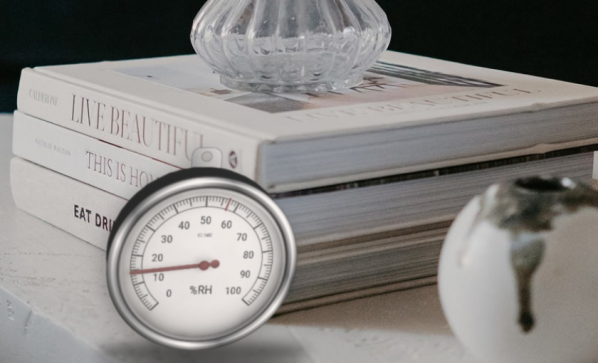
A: 15 %
